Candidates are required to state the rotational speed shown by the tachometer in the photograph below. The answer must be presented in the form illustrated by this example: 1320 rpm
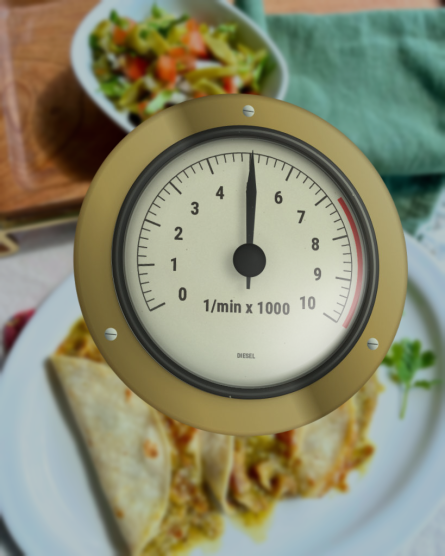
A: 5000 rpm
